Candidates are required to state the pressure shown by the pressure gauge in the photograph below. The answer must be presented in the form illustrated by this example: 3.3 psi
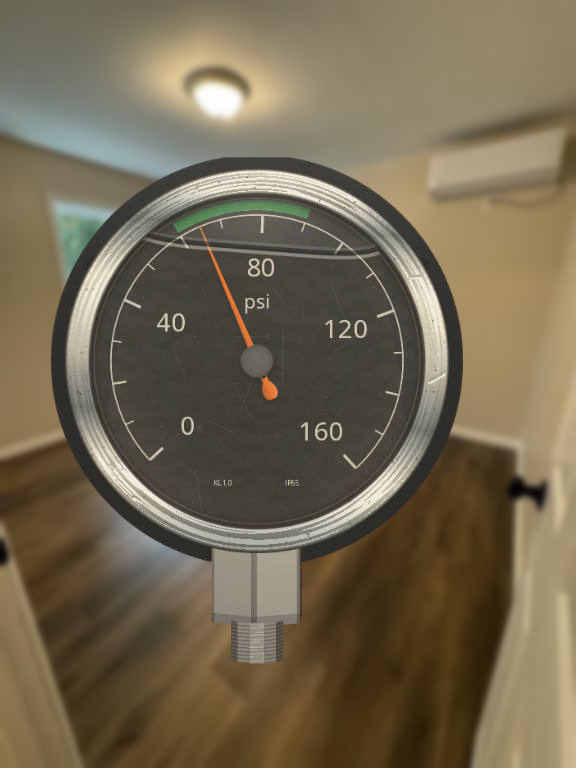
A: 65 psi
